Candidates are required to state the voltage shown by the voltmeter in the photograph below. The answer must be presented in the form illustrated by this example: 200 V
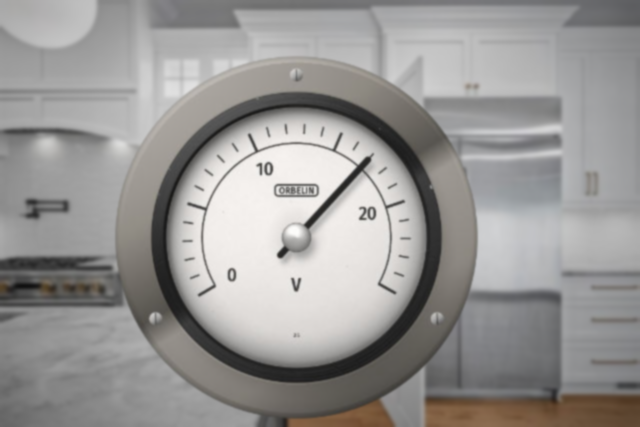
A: 17 V
